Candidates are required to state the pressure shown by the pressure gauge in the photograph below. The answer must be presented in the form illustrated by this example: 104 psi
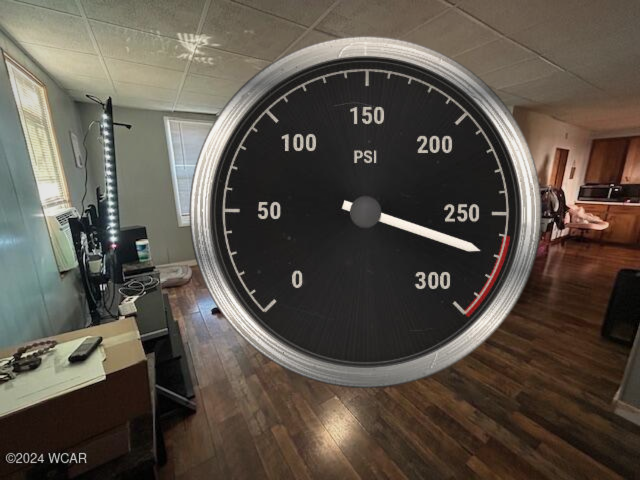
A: 270 psi
